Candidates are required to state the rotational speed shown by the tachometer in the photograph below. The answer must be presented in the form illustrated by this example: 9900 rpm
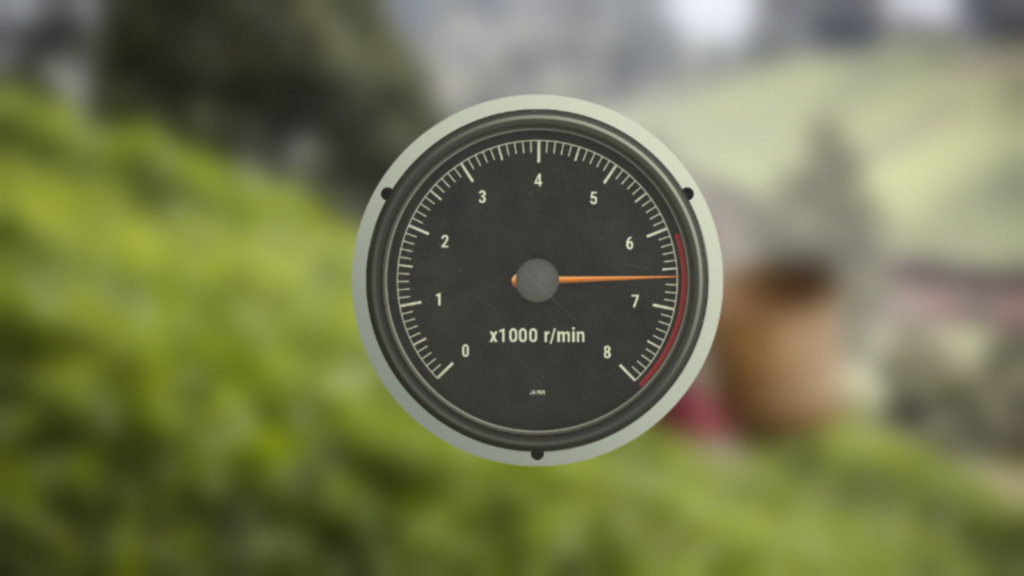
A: 6600 rpm
